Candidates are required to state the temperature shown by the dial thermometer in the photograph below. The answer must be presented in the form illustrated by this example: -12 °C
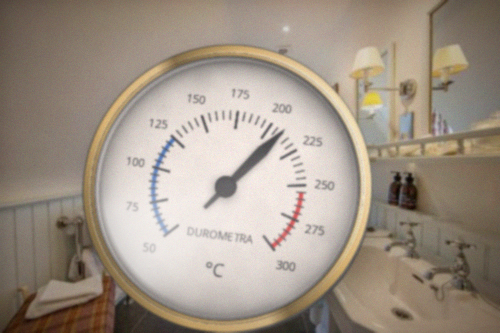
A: 210 °C
